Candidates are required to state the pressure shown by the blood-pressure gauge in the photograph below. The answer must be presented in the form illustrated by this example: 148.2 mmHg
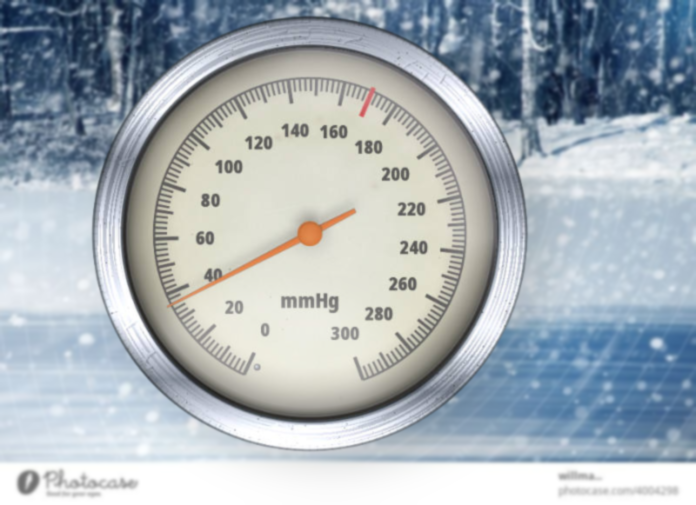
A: 36 mmHg
